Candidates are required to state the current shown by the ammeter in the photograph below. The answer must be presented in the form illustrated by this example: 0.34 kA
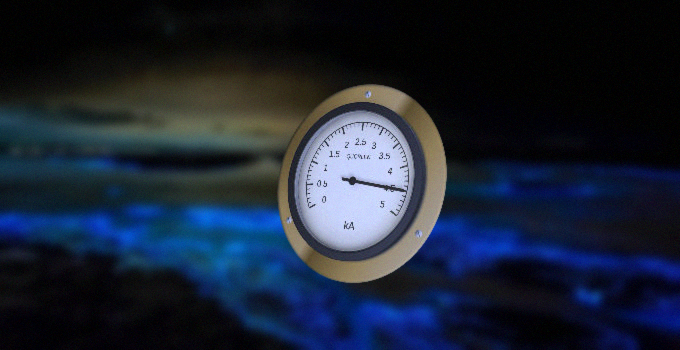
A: 4.5 kA
